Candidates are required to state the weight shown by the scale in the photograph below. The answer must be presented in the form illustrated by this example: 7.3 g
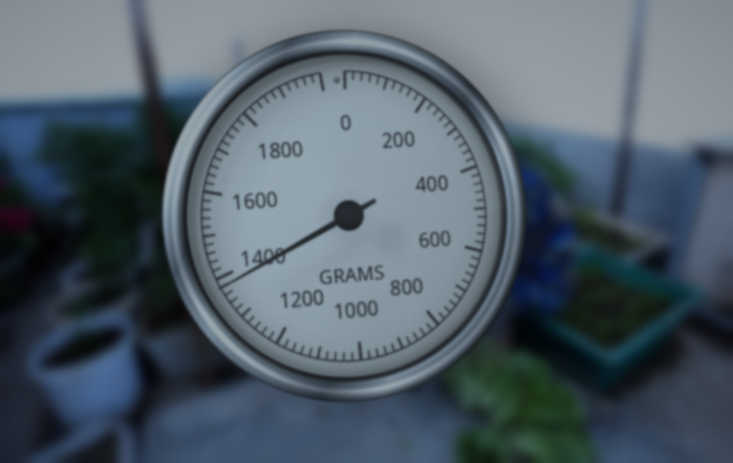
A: 1380 g
